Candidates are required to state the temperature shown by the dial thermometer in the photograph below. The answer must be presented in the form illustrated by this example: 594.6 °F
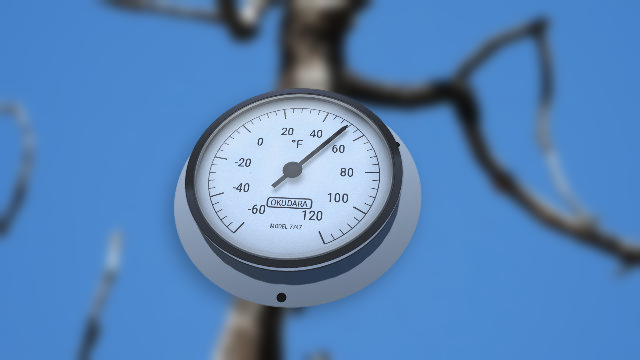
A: 52 °F
